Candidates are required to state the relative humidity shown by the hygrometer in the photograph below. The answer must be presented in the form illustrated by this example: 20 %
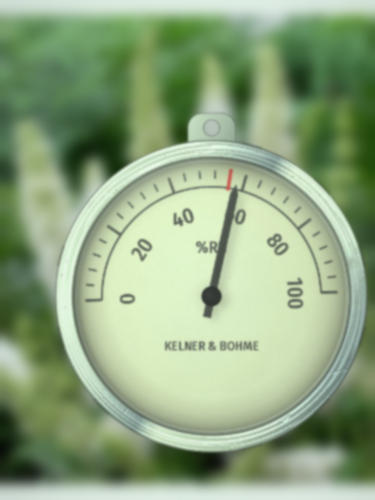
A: 58 %
